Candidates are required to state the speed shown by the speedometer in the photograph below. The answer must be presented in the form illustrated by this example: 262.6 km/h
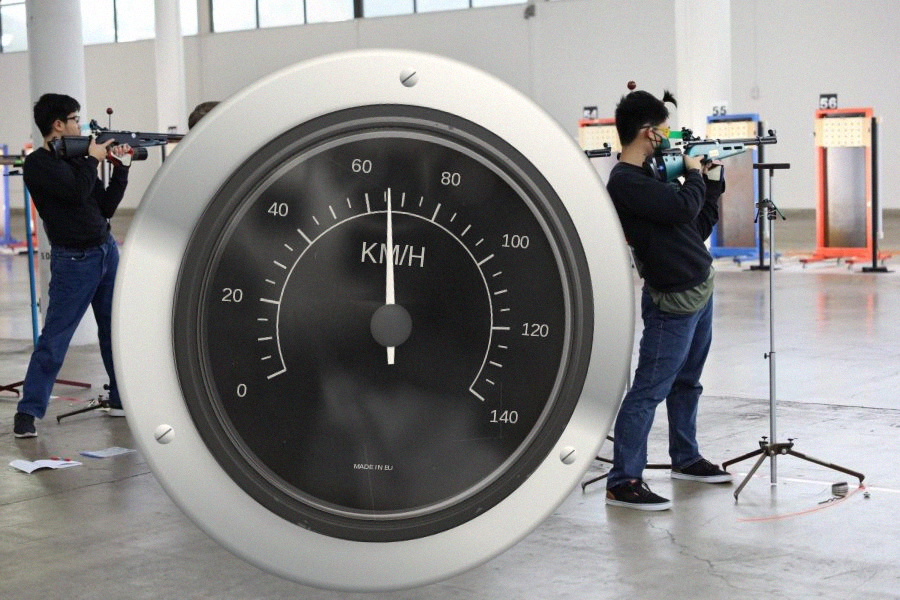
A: 65 km/h
